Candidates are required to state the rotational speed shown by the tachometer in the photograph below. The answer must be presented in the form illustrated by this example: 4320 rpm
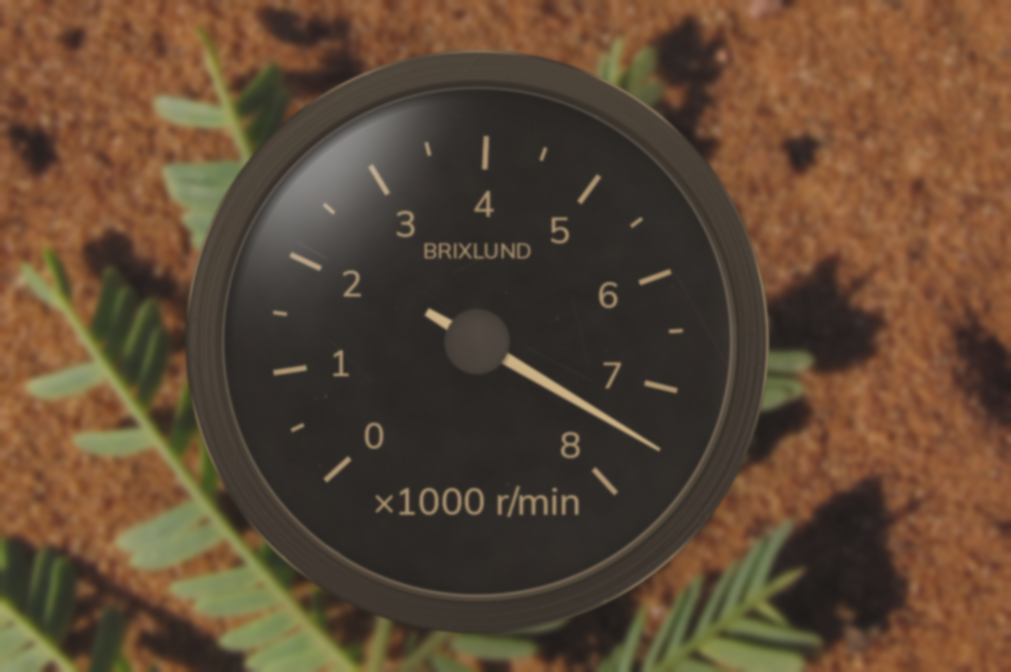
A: 7500 rpm
